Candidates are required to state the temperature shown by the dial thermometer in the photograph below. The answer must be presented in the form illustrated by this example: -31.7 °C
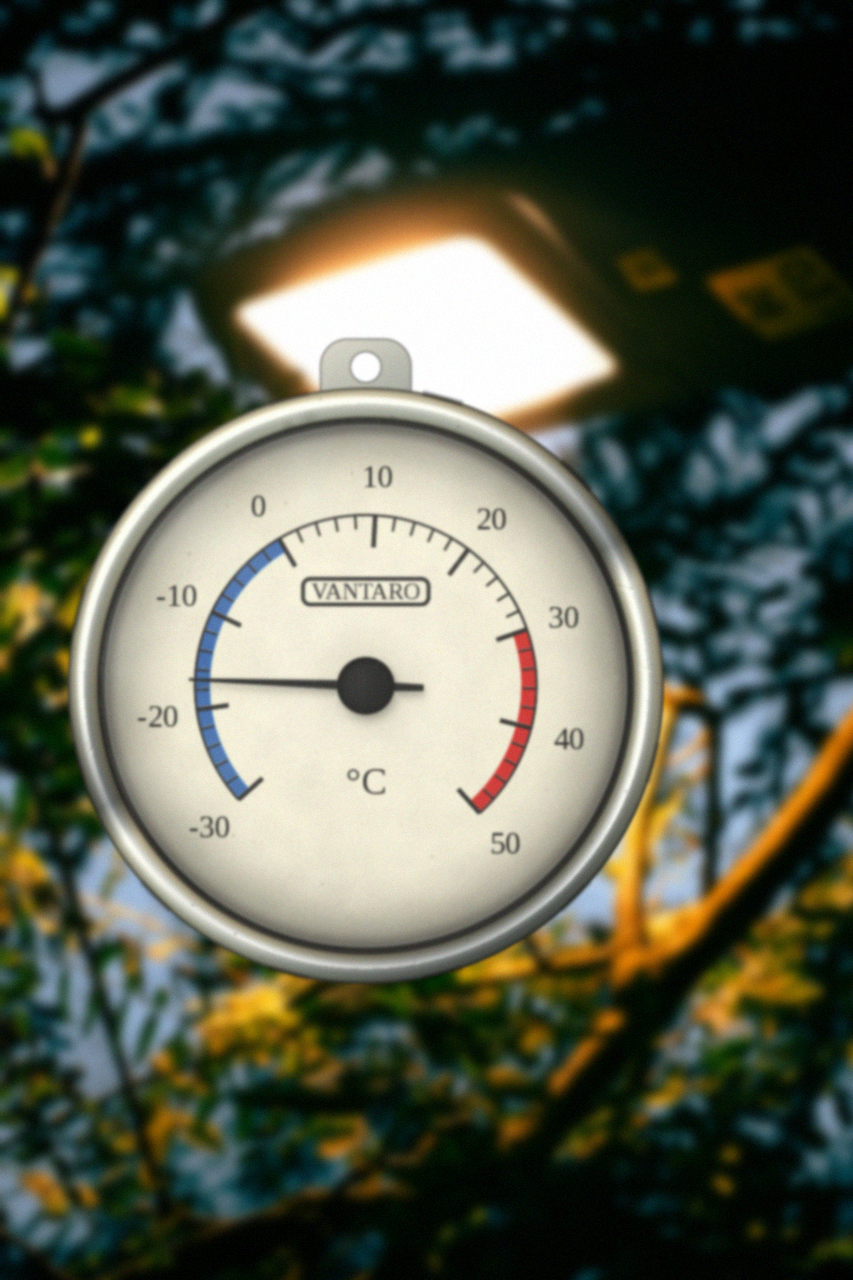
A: -17 °C
